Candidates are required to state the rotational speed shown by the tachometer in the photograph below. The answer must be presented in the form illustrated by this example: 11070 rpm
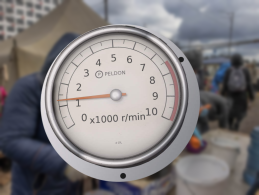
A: 1250 rpm
